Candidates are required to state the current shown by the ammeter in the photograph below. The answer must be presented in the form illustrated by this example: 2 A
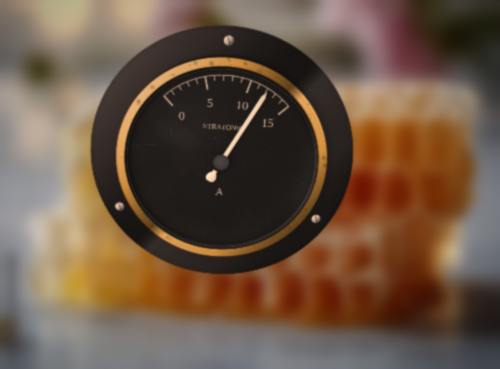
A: 12 A
